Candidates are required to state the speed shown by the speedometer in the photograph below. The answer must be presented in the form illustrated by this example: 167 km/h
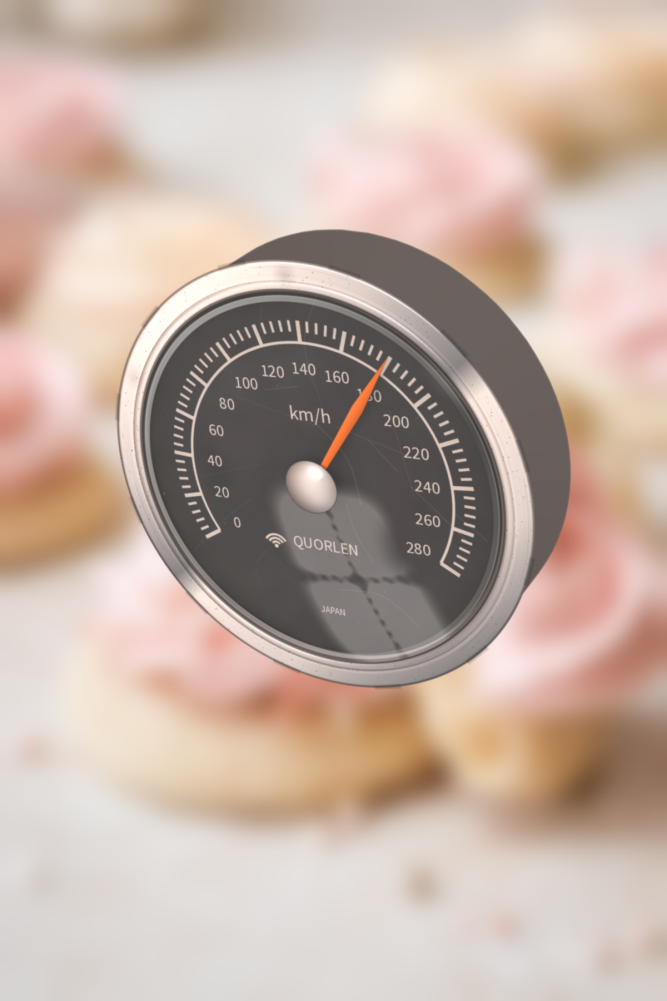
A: 180 km/h
